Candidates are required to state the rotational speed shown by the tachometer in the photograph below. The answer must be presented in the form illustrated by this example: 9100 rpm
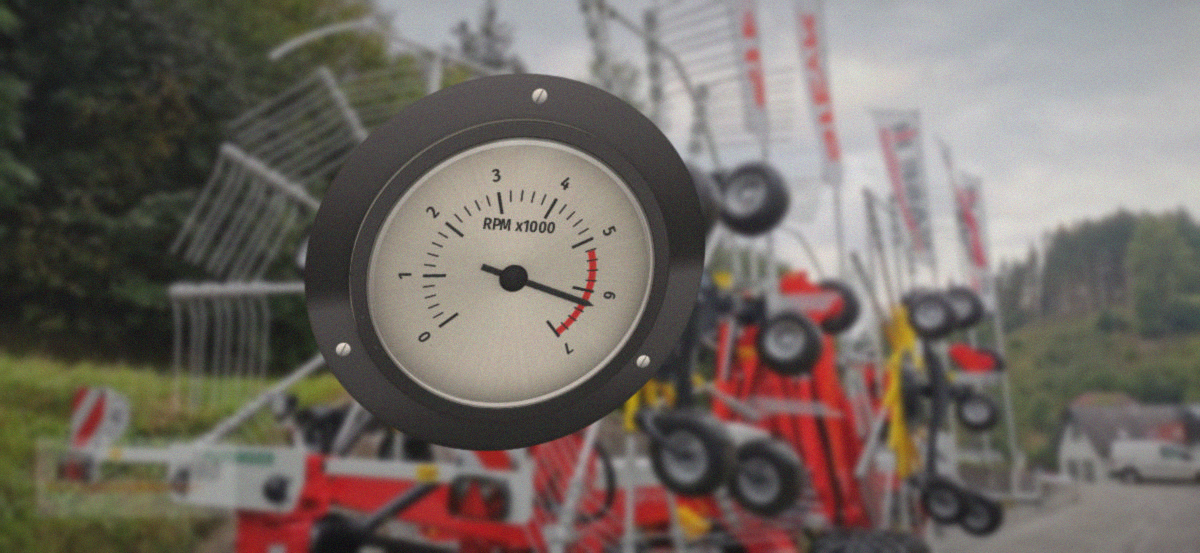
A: 6200 rpm
